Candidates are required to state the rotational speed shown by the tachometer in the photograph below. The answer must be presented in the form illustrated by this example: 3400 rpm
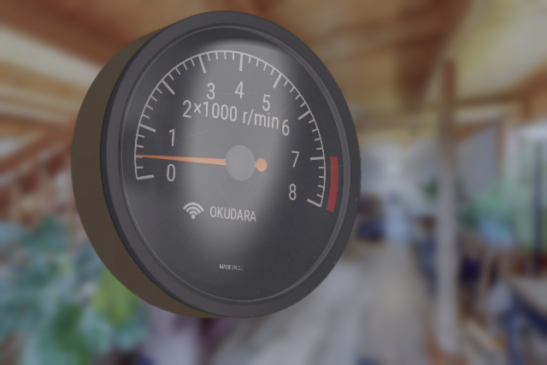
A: 400 rpm
